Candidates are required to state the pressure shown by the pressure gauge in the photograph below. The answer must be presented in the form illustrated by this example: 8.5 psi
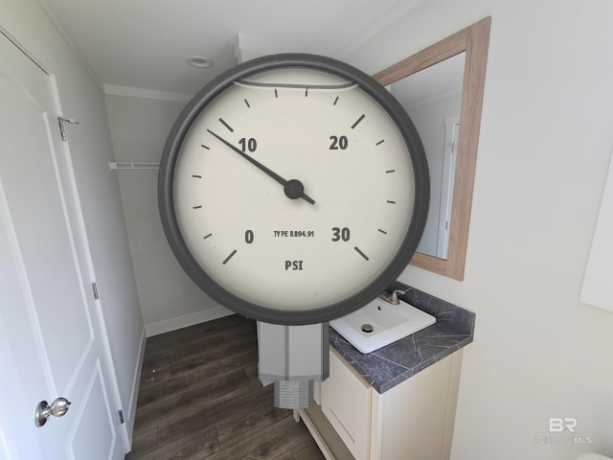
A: 9 psi
